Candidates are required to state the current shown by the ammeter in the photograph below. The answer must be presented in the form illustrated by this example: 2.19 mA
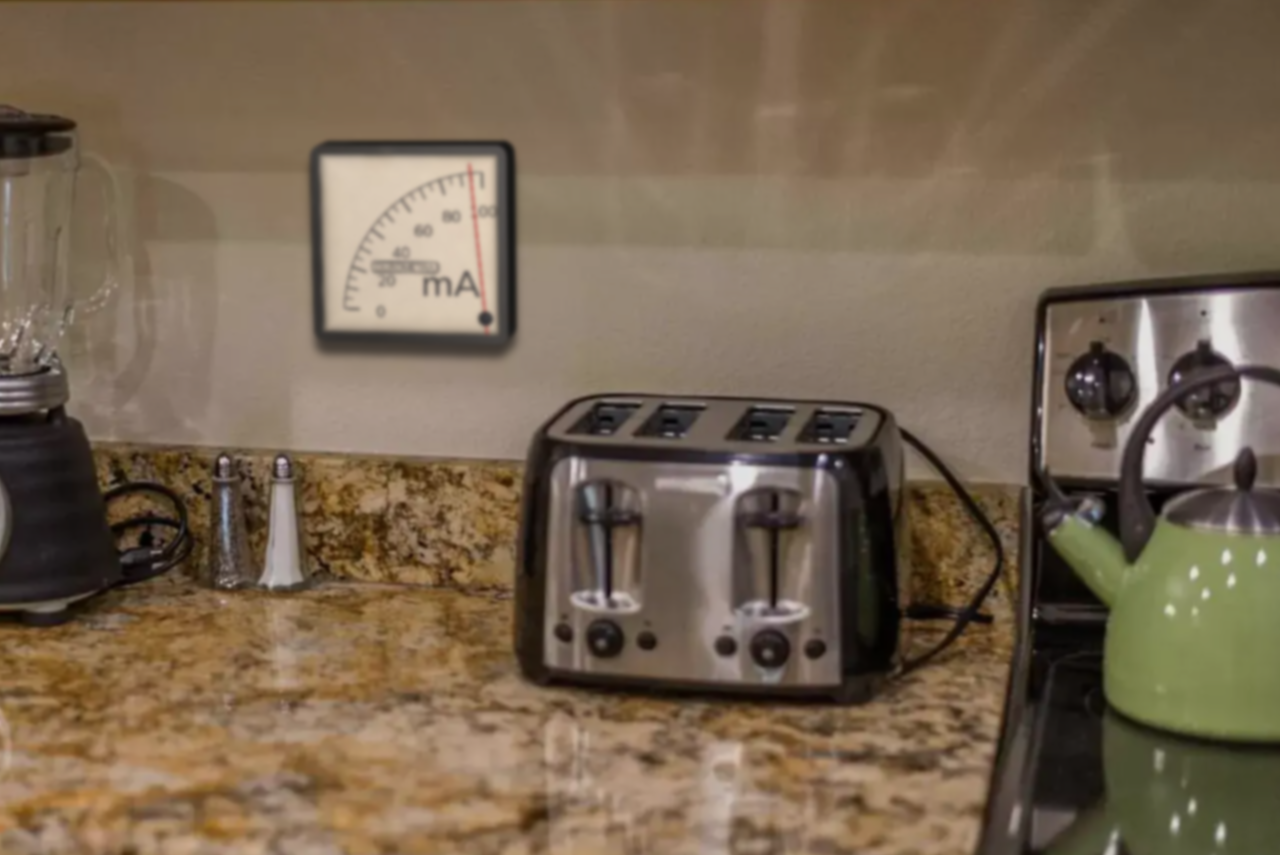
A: 95 mA
